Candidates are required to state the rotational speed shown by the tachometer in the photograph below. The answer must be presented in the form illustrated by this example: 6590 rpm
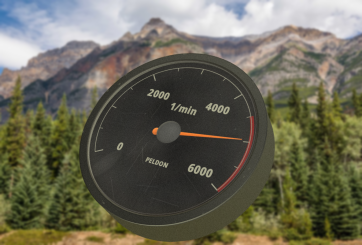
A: 5000 rpm
